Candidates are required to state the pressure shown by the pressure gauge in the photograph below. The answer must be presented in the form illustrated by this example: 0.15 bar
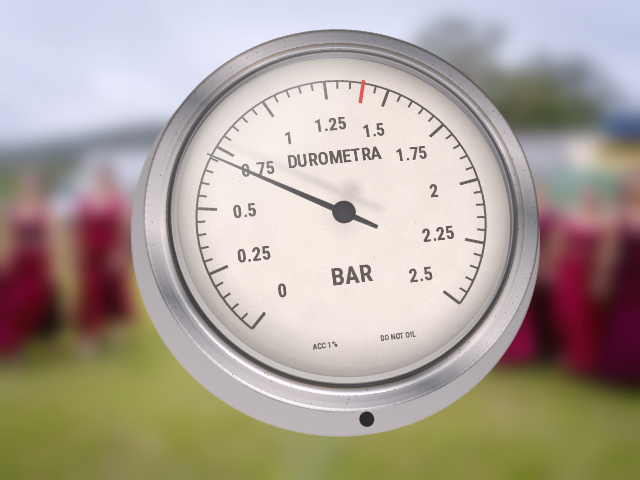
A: 0.7 bar
